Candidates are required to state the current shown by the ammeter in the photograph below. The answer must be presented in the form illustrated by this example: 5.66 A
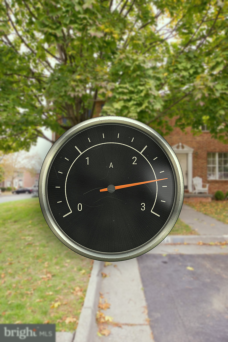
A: 2.5 A
